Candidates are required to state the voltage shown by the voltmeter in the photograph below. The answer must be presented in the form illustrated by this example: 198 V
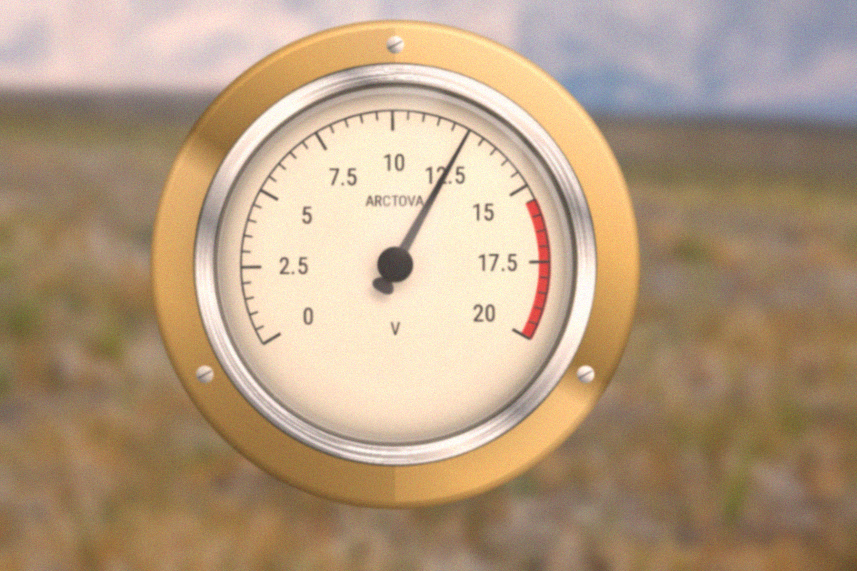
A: 12.5 V
